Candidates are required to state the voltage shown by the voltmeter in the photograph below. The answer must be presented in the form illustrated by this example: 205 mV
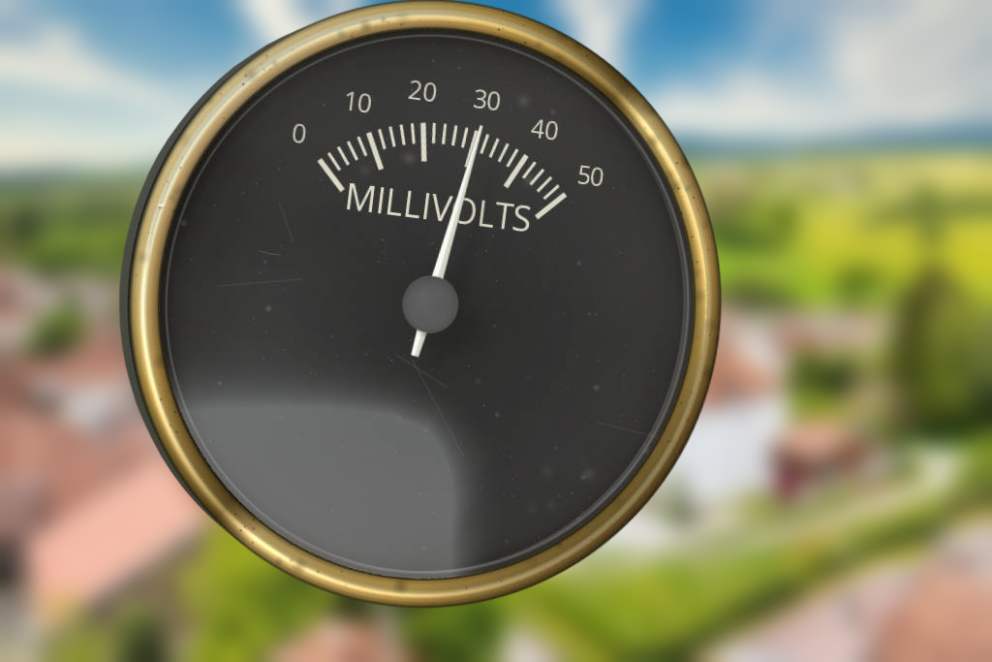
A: 30 mV
